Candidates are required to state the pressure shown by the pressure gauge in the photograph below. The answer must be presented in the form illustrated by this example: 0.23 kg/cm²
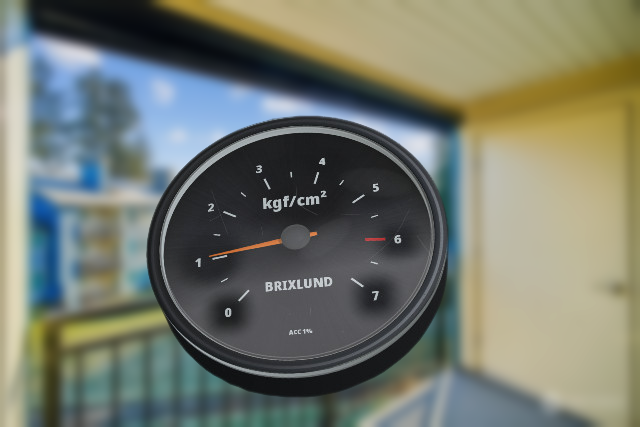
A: 1 kg/cm²
